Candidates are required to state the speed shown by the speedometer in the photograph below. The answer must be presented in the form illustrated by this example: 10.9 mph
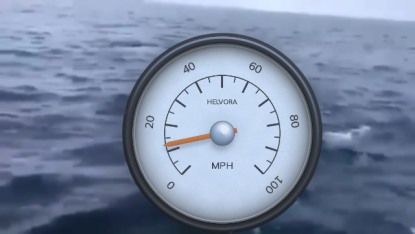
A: 12.5 mph
